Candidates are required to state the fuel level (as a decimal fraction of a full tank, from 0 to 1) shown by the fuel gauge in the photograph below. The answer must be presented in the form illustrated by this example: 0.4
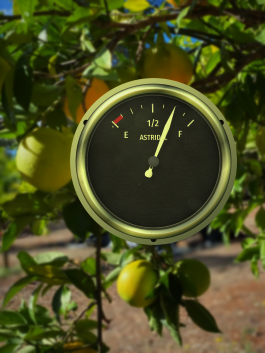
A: 0.75
